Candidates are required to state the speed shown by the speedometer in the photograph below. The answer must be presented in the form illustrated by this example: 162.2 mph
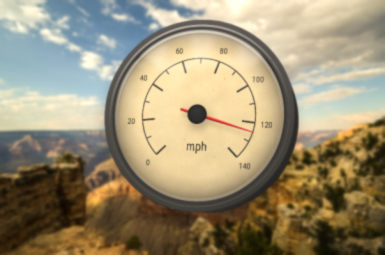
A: 125 mph
